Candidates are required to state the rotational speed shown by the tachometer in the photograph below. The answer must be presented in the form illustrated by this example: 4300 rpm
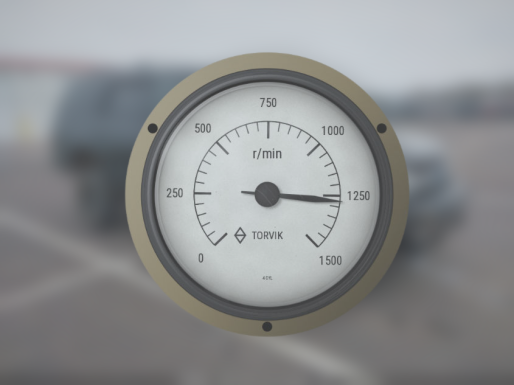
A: 1275 rpm
